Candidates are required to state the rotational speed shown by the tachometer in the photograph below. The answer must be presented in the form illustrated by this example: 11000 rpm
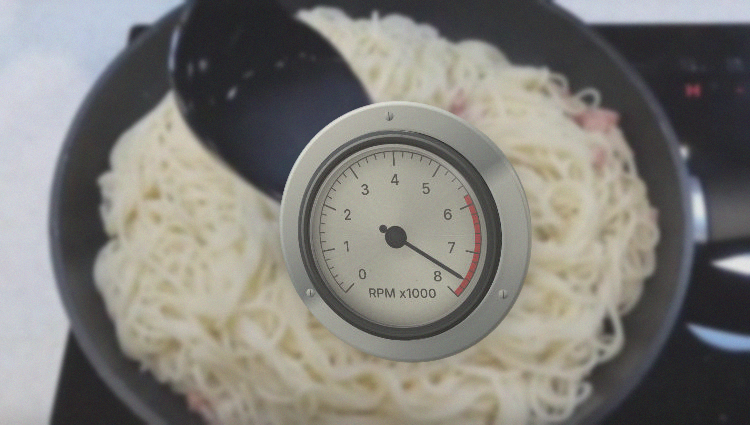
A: 7600 rpm
